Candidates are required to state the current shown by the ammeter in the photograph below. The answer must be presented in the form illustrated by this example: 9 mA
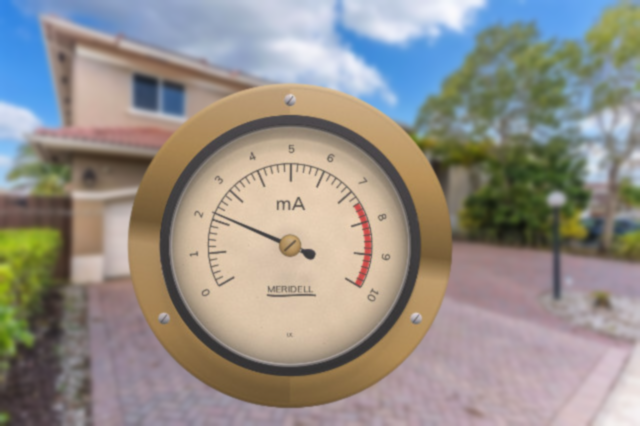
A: 2.2 mA
